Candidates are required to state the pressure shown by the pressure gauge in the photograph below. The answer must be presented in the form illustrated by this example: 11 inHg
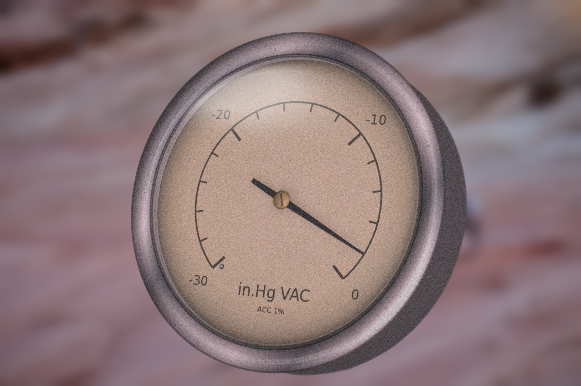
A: -2 inHg
